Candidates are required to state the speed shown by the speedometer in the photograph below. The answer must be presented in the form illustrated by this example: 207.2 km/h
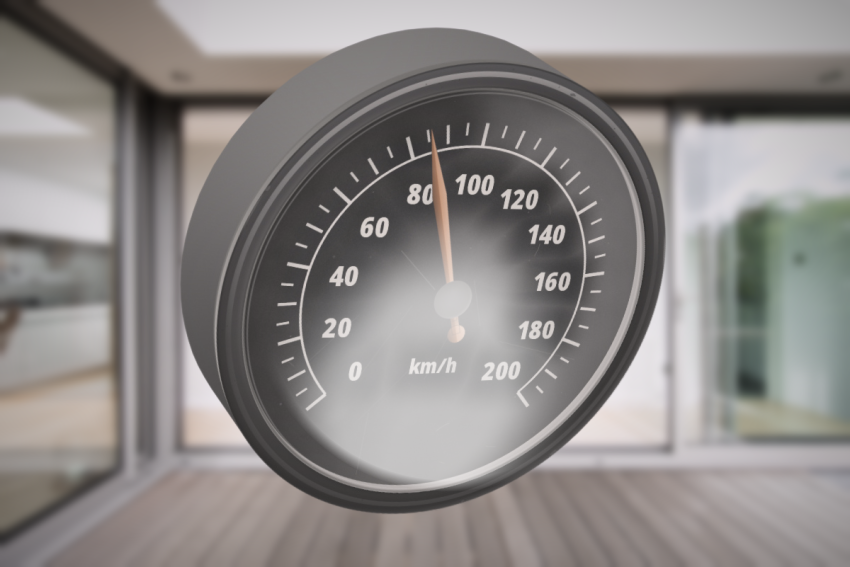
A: 85 km/h
